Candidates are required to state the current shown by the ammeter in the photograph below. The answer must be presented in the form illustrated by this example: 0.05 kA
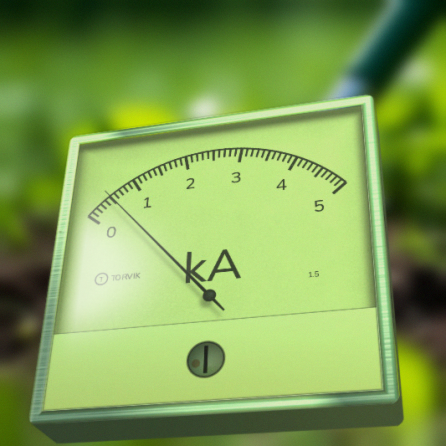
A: 0.5 kA
